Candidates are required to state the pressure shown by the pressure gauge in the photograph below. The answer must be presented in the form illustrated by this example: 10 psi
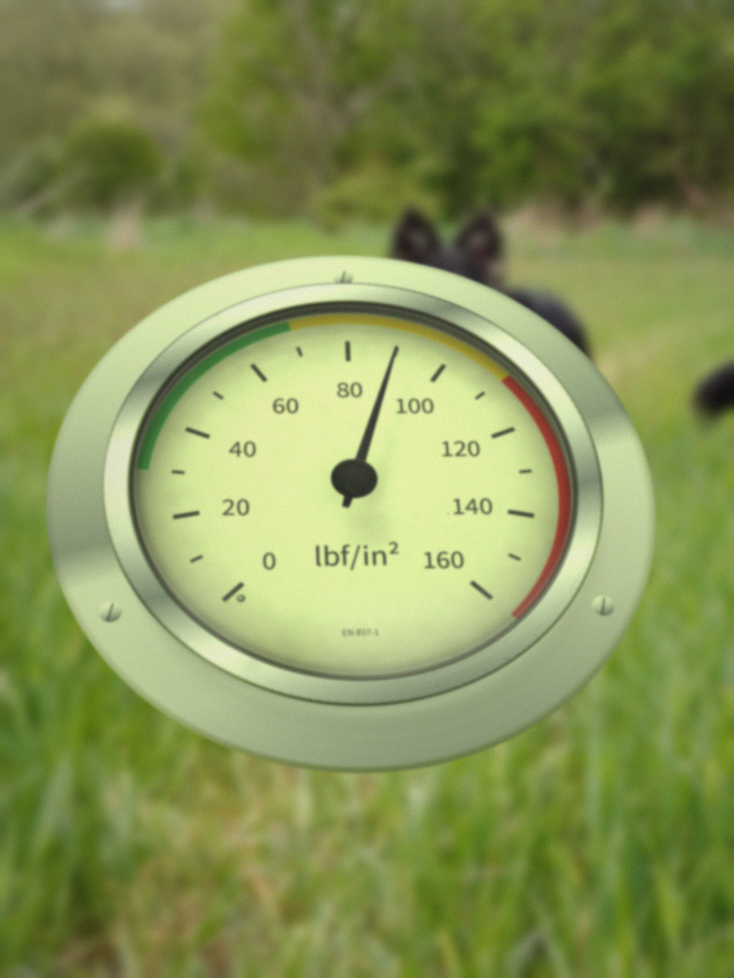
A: 90 psi
